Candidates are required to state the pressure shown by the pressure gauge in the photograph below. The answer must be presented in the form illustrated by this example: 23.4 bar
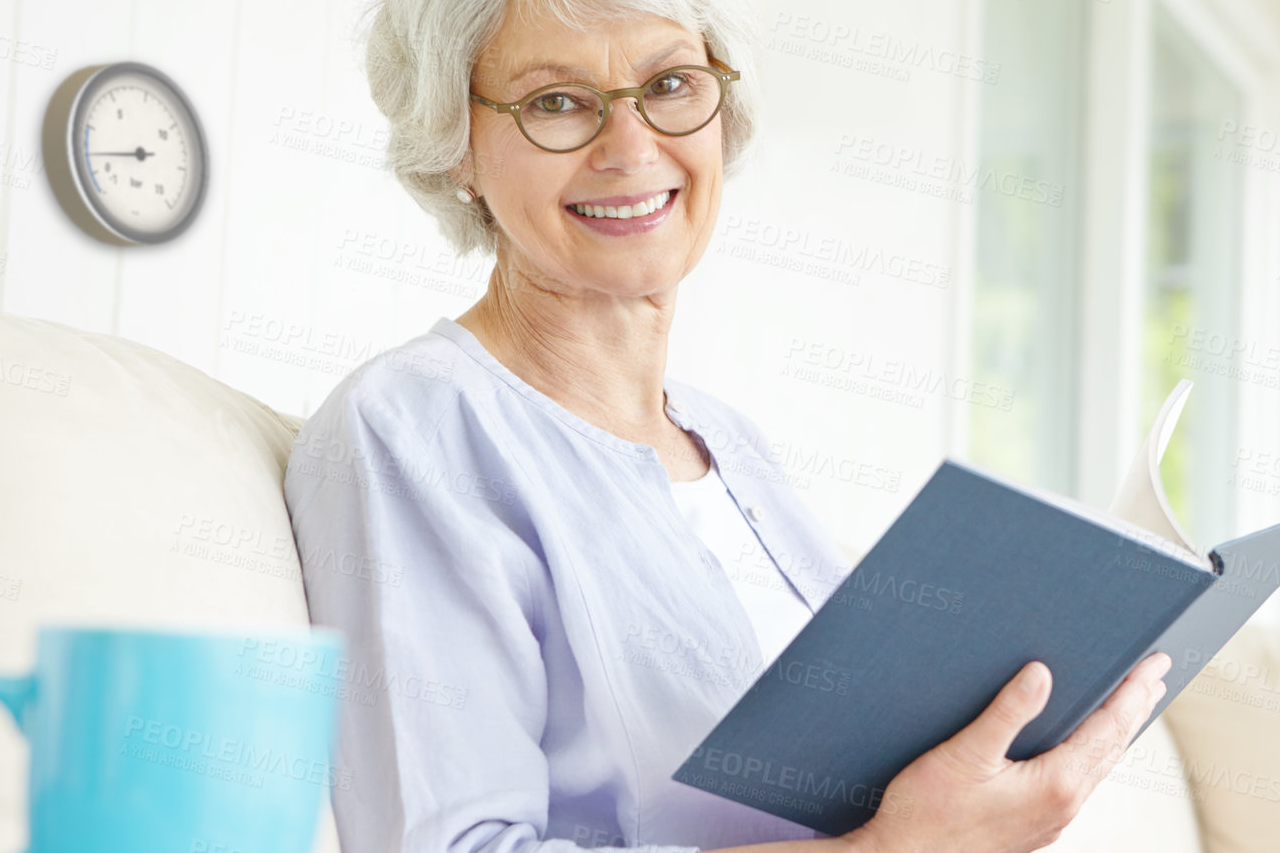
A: 1 bar
